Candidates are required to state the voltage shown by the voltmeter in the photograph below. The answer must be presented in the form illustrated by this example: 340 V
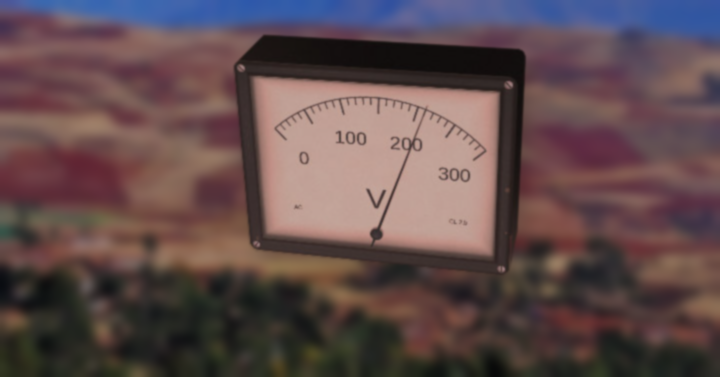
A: 210 V
